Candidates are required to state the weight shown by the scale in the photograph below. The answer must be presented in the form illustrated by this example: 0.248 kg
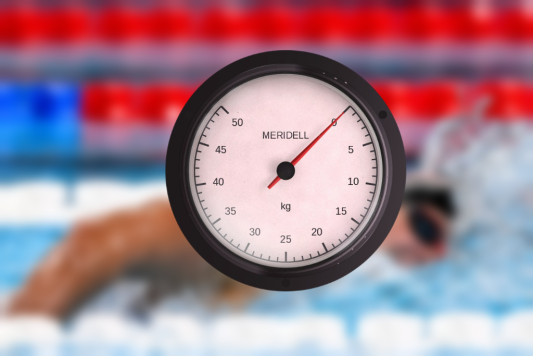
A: 0 kg
